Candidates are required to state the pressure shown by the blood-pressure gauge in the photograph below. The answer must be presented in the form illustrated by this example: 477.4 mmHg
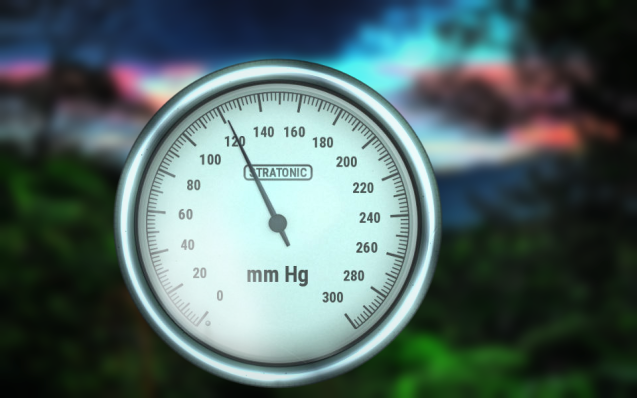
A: 122 mmHg
